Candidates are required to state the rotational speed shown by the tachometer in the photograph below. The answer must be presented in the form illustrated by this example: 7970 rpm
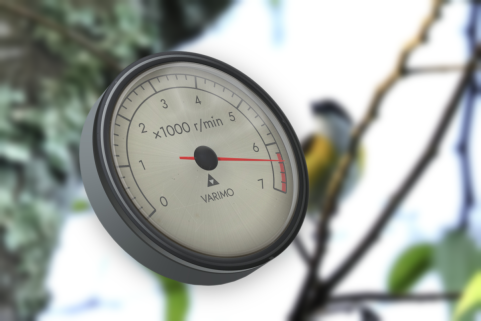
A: 6400 rpm
